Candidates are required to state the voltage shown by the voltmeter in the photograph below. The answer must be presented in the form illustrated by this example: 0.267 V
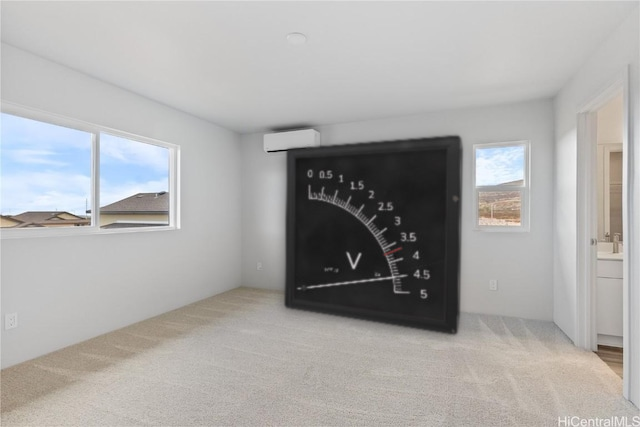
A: 4.5 V
